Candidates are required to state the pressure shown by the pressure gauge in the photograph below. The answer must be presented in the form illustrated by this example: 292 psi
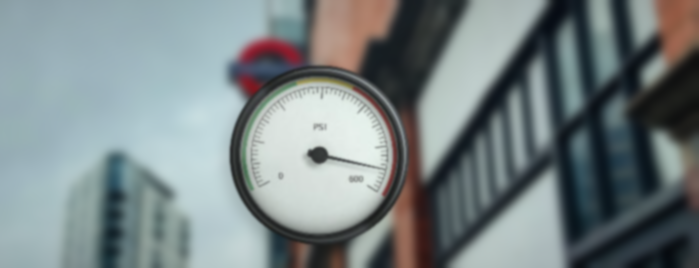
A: 550 psi
